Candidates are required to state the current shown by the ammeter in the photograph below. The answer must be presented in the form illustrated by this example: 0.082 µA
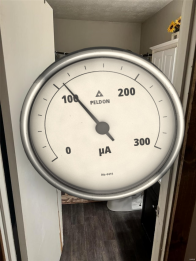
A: 110 µA
